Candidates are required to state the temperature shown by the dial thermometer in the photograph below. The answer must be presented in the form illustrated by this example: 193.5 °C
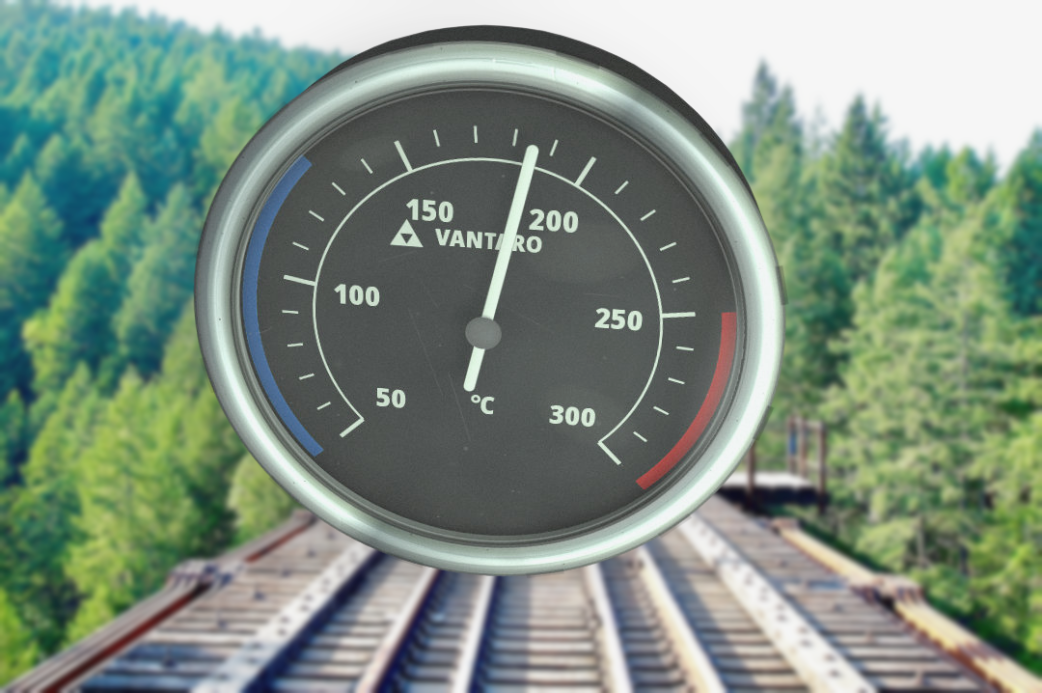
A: 185 °C
